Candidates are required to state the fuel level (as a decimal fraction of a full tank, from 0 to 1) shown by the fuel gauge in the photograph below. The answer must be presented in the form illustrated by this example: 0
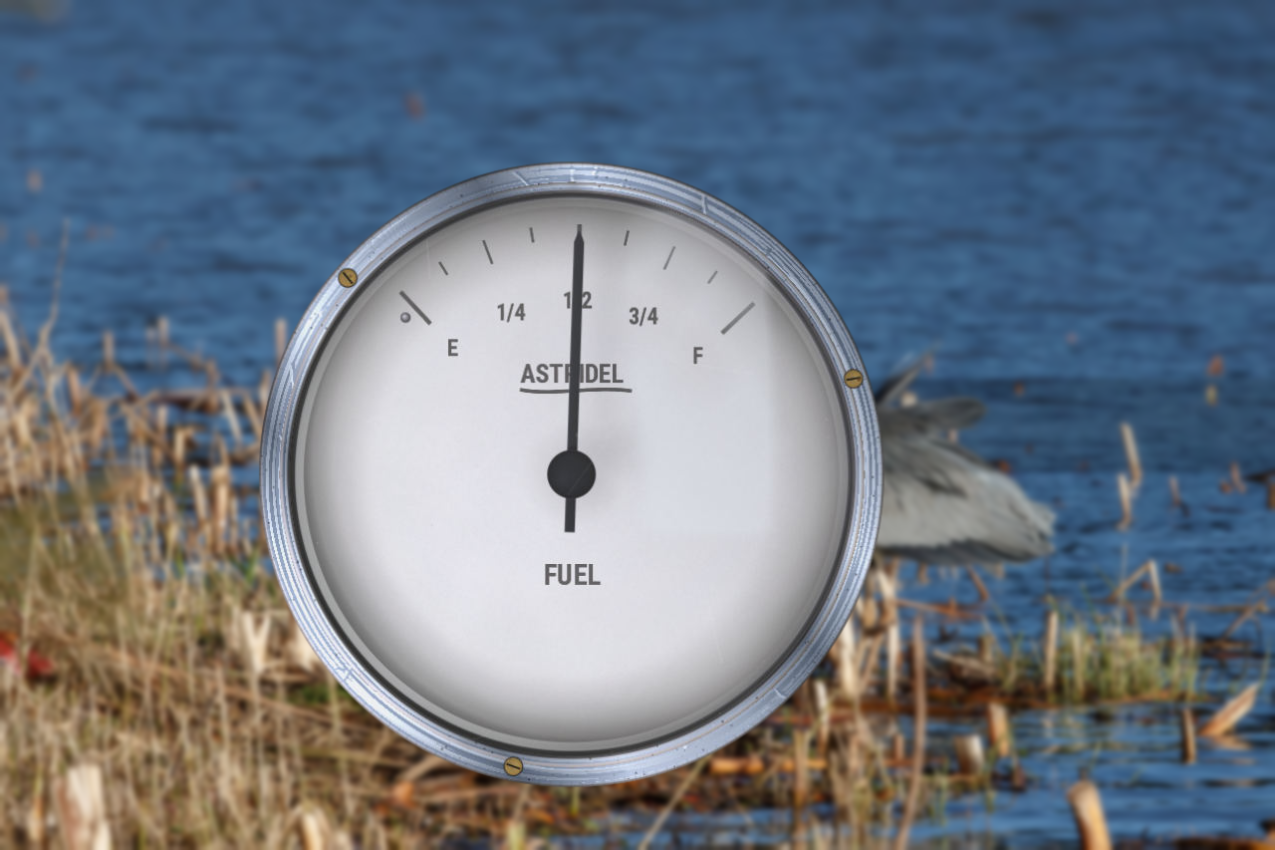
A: 0.5
